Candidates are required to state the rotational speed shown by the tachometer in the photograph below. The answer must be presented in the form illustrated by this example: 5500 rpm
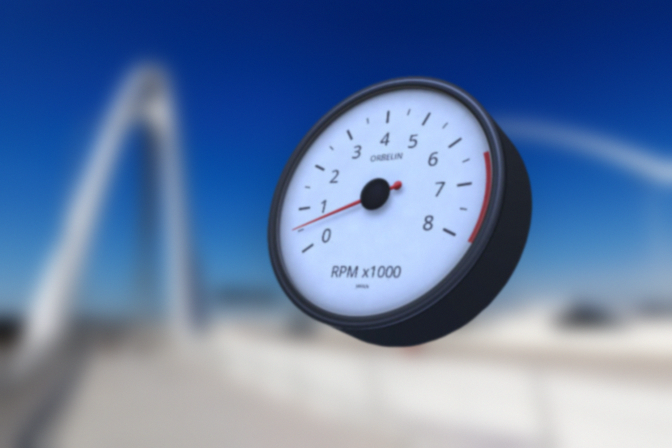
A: 500 rpm
